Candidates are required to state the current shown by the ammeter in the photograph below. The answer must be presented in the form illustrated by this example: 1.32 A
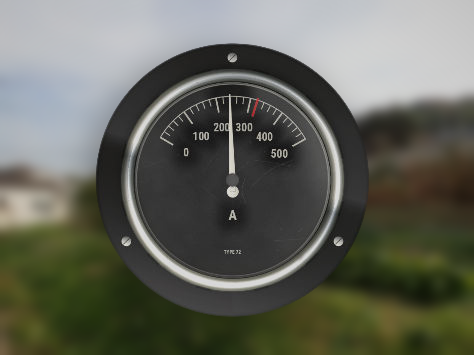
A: 240 A
